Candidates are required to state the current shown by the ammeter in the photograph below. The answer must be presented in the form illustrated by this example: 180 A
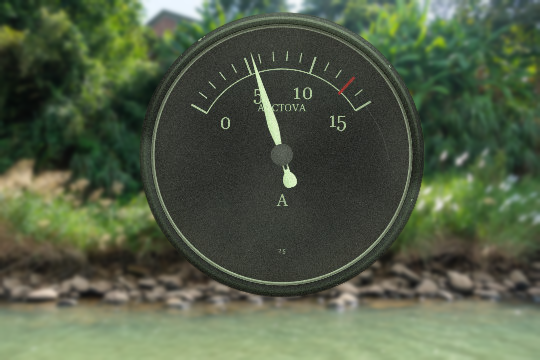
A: 5.5 A
